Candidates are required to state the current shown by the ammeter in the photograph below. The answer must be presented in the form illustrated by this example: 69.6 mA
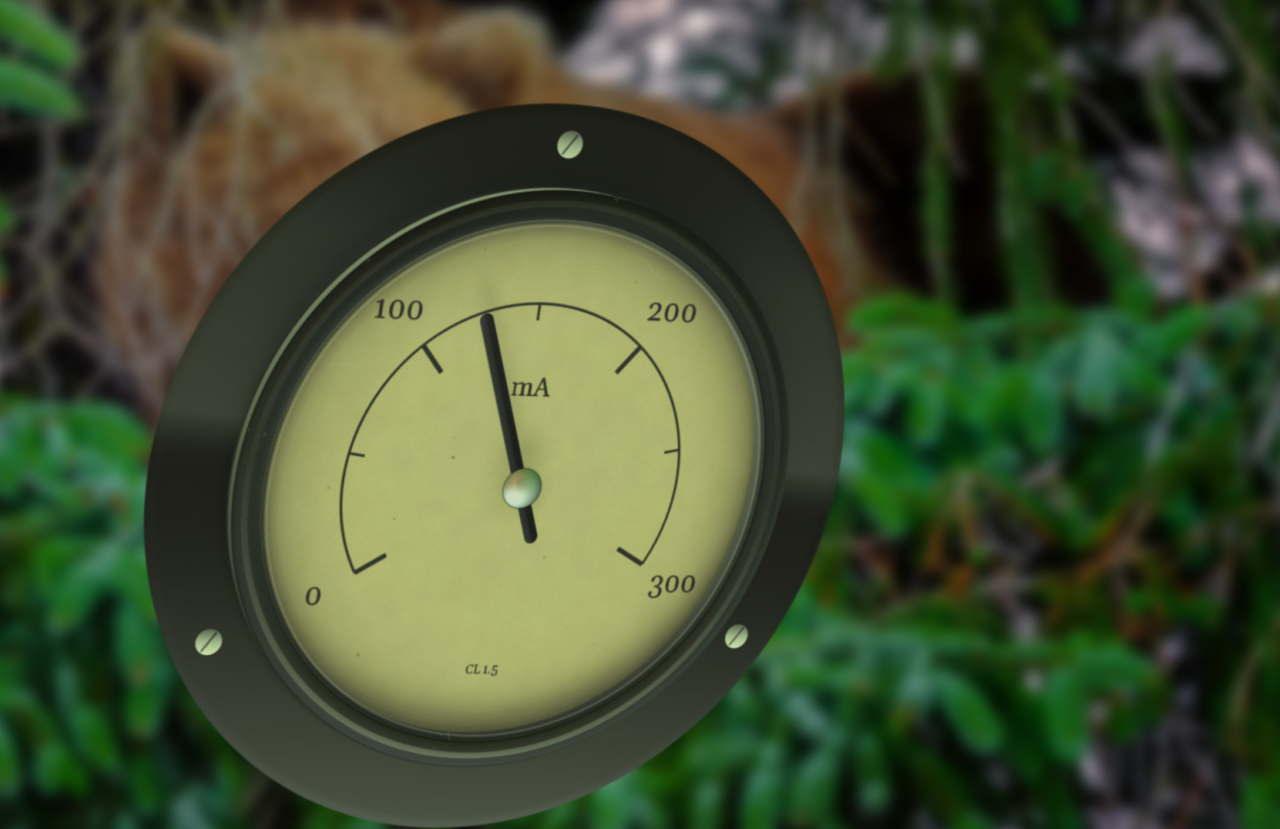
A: 125 mA
